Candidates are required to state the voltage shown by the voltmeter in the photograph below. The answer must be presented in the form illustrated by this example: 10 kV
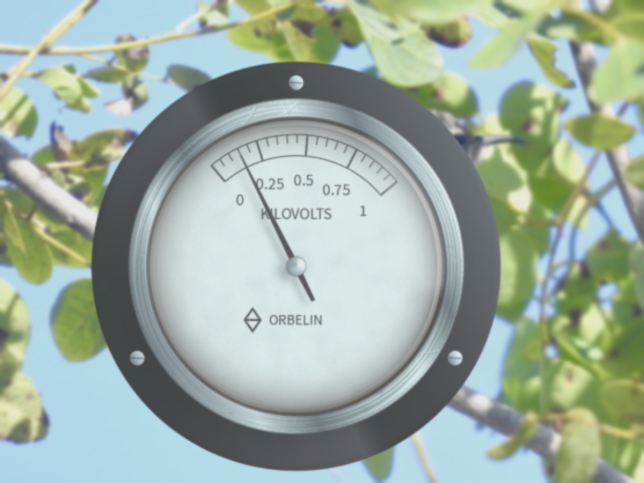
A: 0.15 kV
